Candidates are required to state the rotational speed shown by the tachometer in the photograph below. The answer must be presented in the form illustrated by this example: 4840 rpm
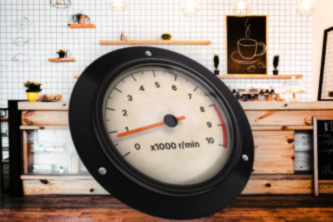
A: 750 rpm
